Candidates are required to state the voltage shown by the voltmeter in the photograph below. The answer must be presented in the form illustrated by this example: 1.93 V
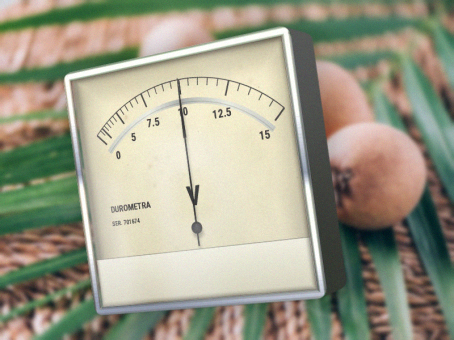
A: 10 V
